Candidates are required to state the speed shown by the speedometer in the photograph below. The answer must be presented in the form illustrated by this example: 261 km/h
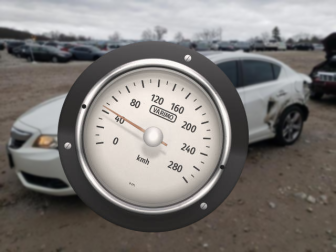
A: 45 km/h
